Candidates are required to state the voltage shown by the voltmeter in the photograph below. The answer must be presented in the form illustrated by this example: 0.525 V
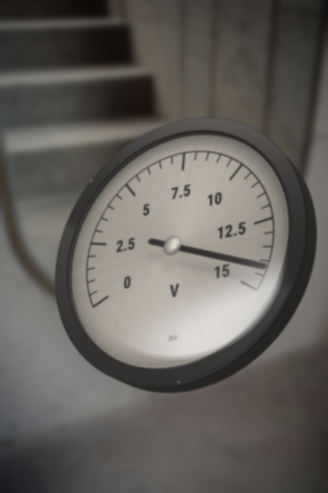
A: 14.25 V
